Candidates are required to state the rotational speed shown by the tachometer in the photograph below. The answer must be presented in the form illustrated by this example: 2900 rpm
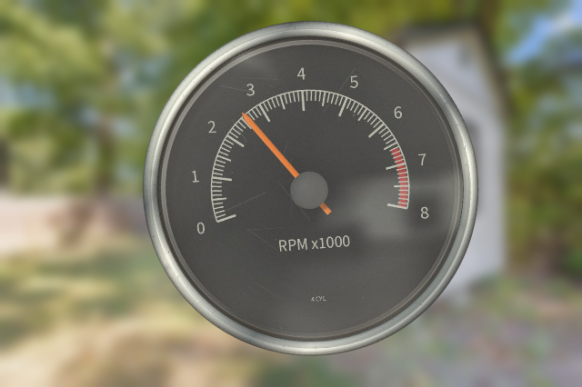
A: 2600 rpm
